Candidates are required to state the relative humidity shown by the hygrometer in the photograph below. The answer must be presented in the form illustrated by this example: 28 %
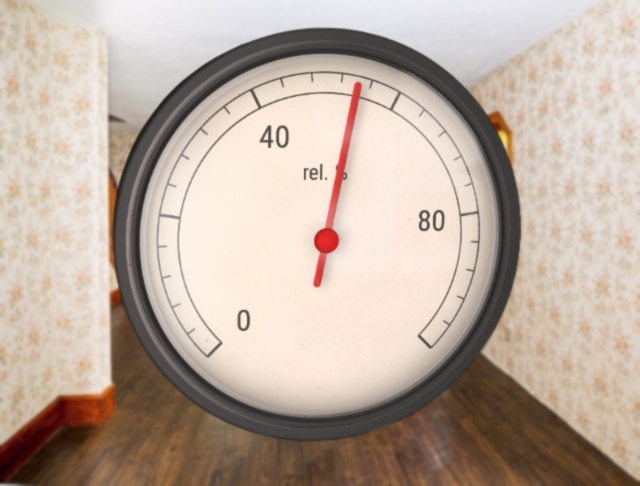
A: 54 %
